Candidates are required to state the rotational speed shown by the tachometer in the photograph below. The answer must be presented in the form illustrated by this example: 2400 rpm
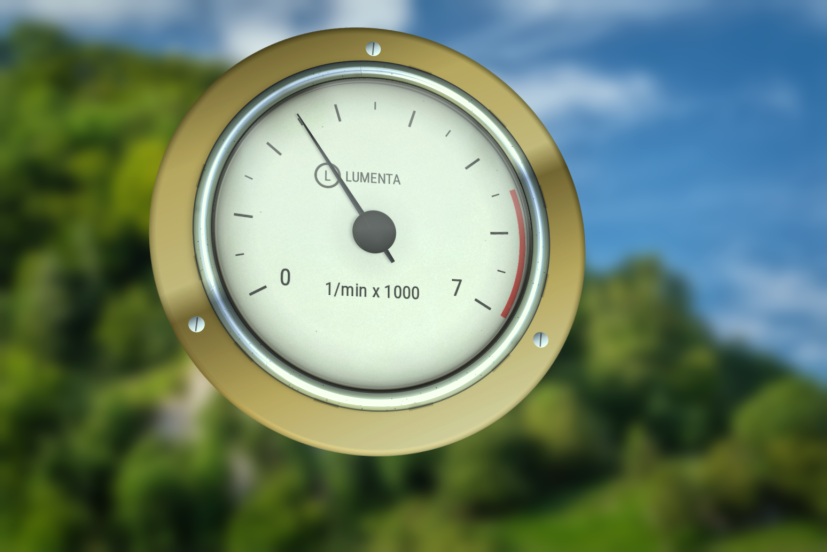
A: 2500 rpm
